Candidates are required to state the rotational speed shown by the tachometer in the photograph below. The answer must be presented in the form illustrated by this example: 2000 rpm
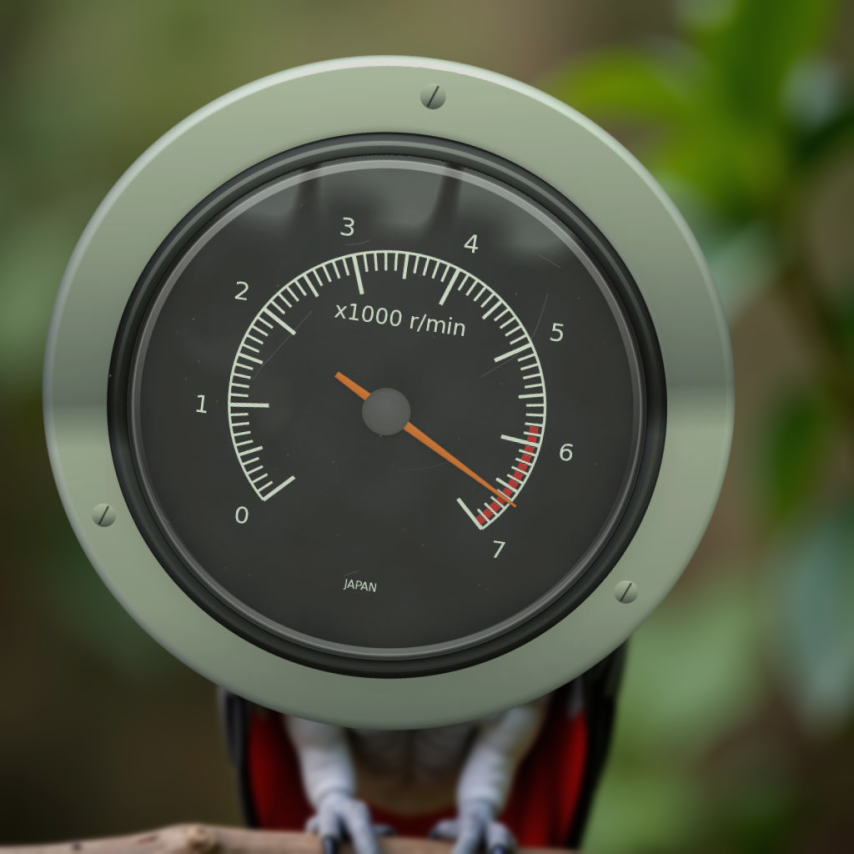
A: 6600 rpm
